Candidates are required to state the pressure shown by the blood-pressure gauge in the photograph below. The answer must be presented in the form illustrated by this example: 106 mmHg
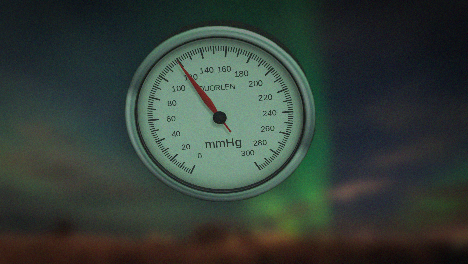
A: 120 mmHg
